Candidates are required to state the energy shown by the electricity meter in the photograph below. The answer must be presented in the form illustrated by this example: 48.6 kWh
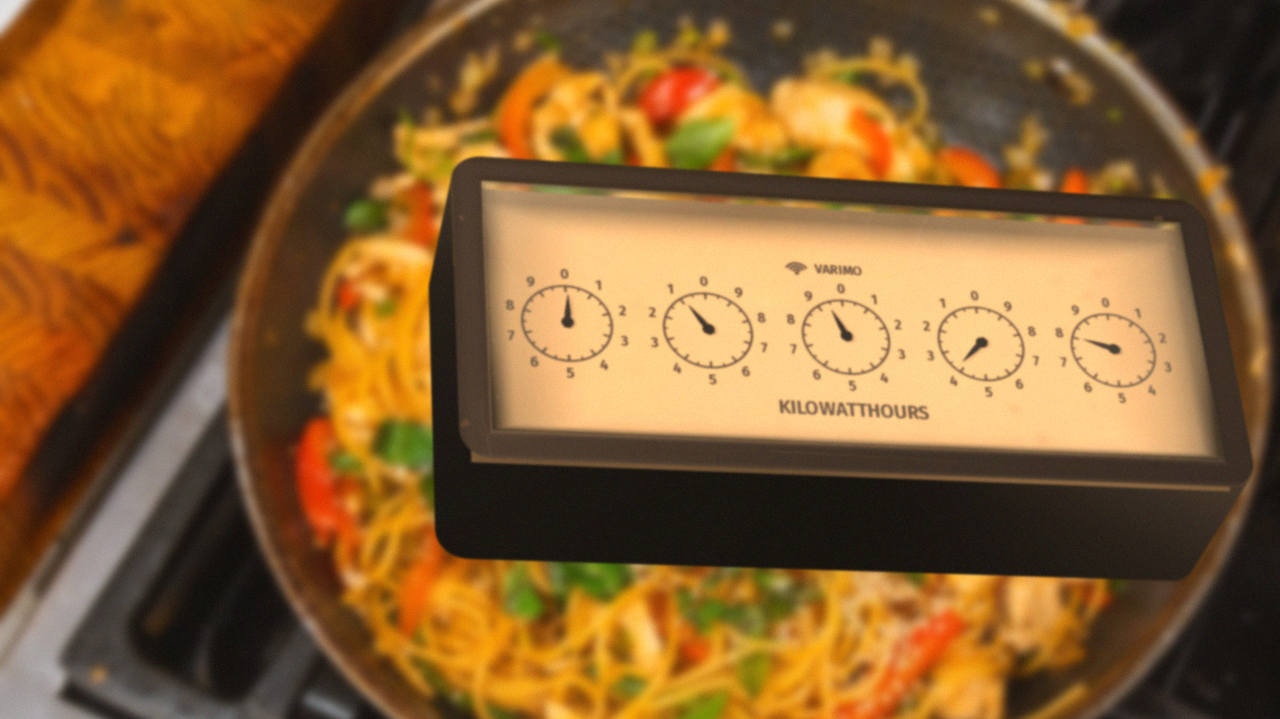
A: 938 kWh
